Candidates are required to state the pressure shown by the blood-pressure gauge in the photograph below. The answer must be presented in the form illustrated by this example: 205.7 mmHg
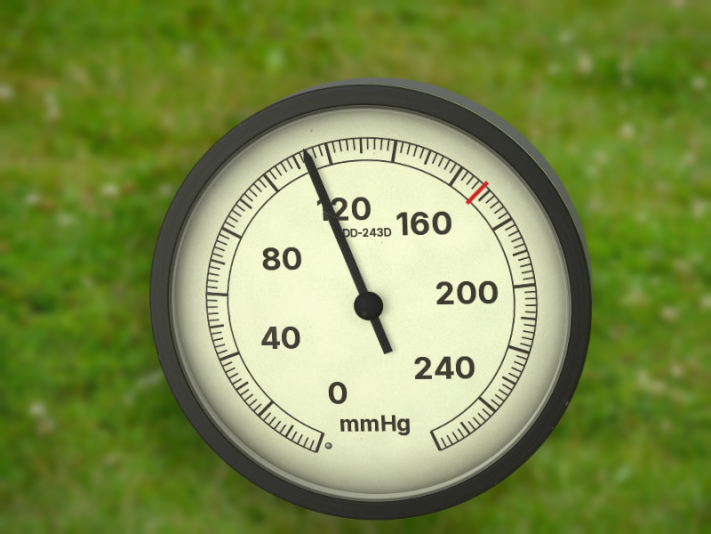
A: 114 mmHg
